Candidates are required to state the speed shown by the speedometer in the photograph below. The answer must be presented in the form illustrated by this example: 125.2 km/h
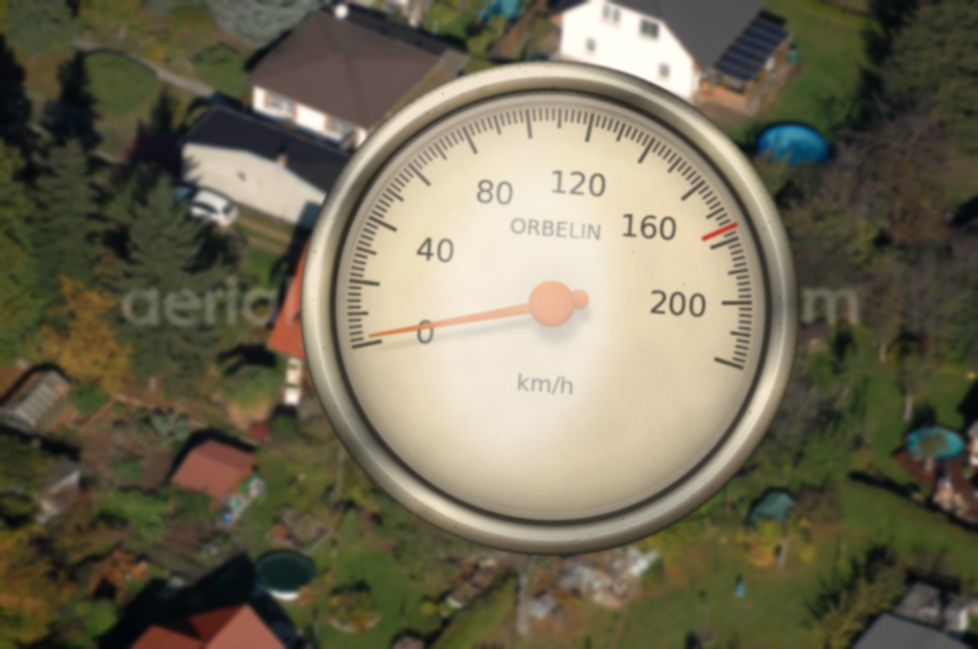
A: 2 km/h
